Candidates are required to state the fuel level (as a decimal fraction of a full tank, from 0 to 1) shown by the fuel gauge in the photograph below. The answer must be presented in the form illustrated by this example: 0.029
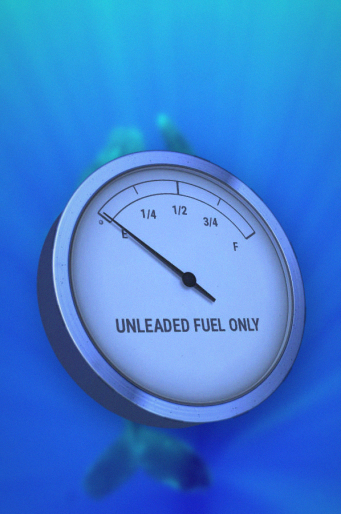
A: 0
